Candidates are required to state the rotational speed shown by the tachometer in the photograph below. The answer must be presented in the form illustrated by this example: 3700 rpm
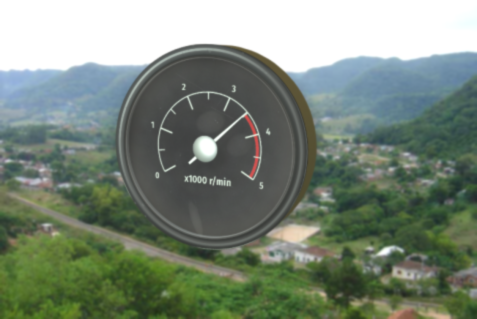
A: 3500 rpm
